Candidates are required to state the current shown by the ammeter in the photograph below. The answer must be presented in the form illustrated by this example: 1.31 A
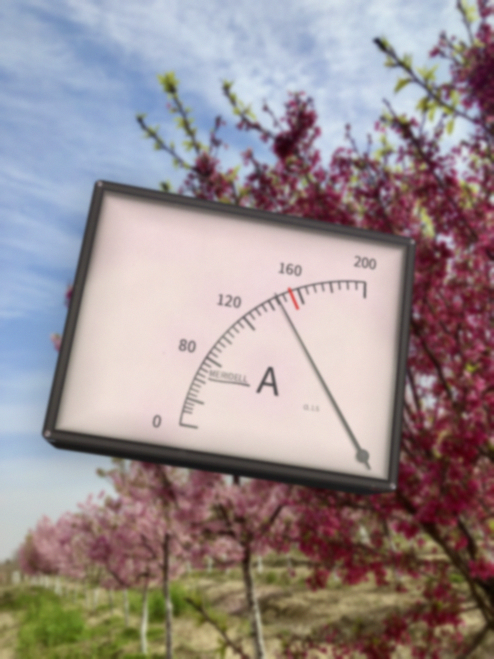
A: 145 A
